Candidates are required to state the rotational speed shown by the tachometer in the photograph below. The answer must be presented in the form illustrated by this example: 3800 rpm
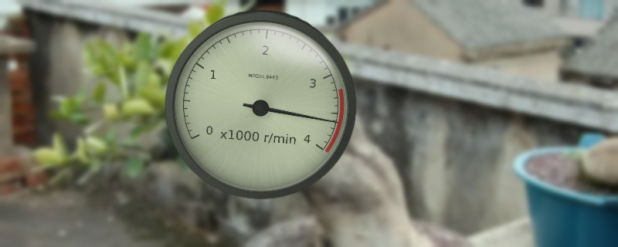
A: 3600 rpm
